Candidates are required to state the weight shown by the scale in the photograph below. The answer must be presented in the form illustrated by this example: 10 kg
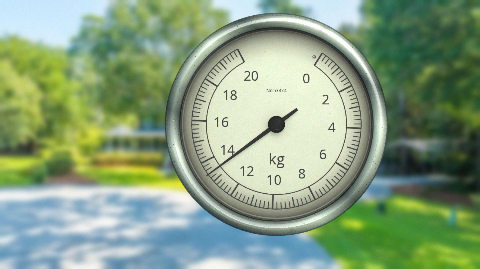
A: 13.4 kg
